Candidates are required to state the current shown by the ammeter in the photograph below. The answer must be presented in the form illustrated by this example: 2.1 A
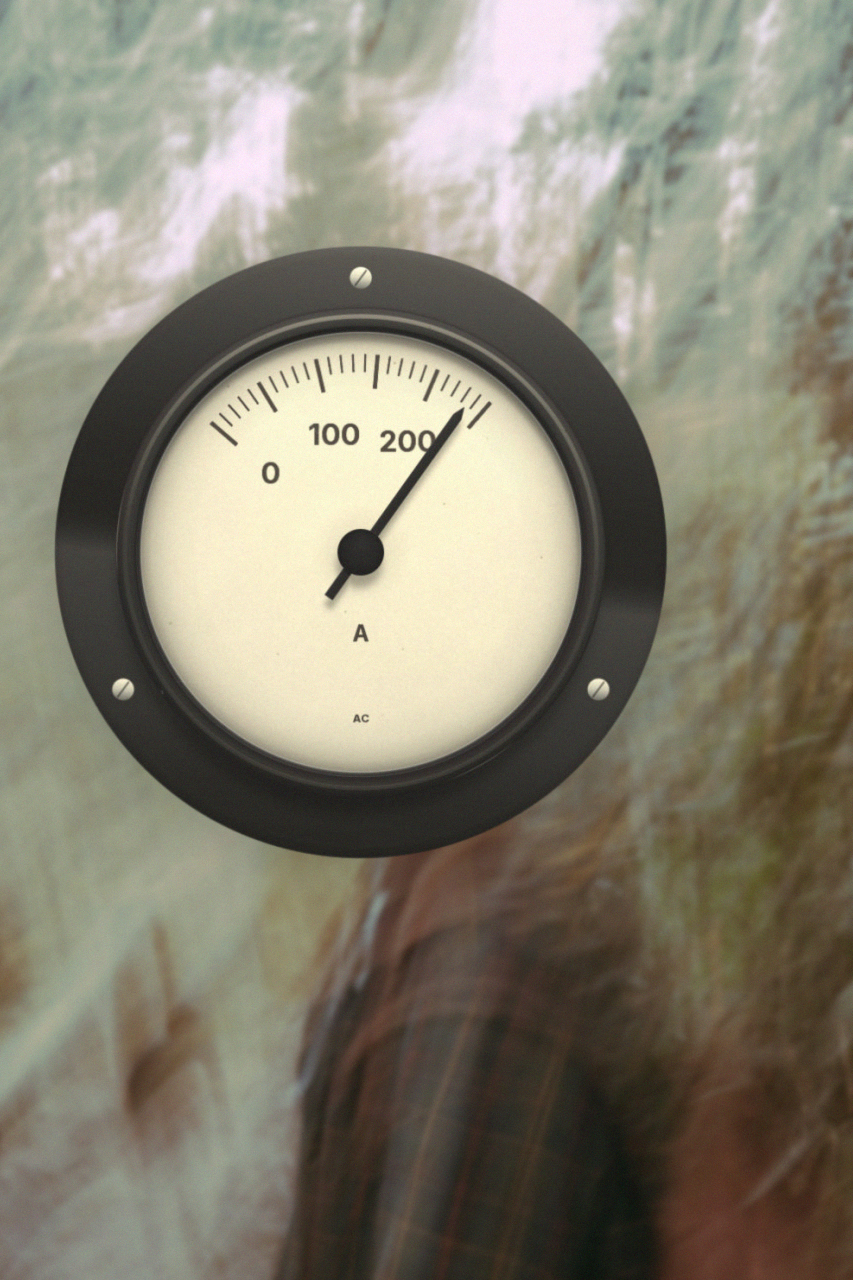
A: 235 A
